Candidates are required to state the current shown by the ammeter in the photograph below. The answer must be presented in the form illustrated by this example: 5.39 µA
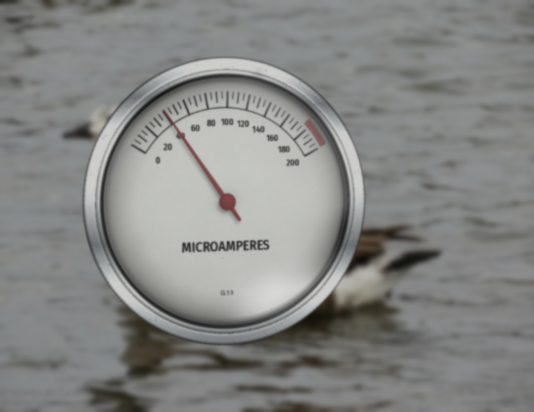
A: 40 µA
